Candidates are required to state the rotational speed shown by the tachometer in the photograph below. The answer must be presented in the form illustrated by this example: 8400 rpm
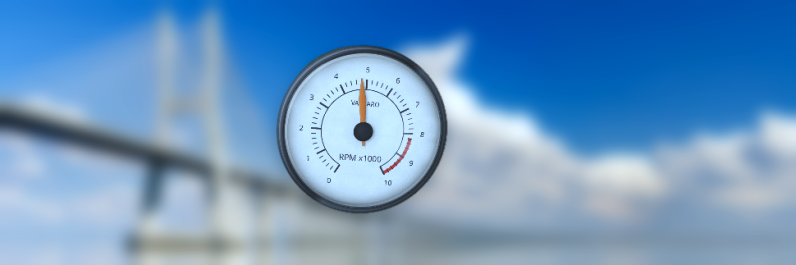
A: 4800 rpm
